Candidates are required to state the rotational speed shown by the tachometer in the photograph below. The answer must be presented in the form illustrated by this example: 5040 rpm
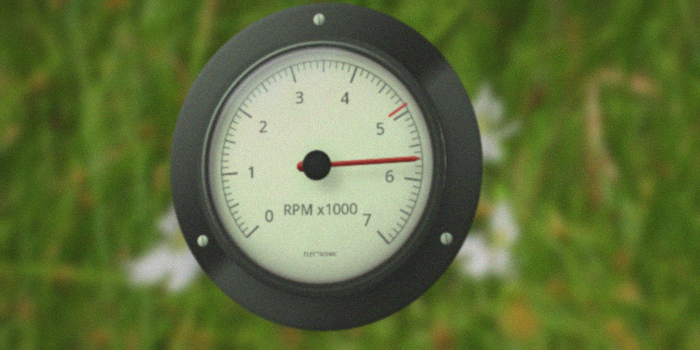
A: 5700 rpm
